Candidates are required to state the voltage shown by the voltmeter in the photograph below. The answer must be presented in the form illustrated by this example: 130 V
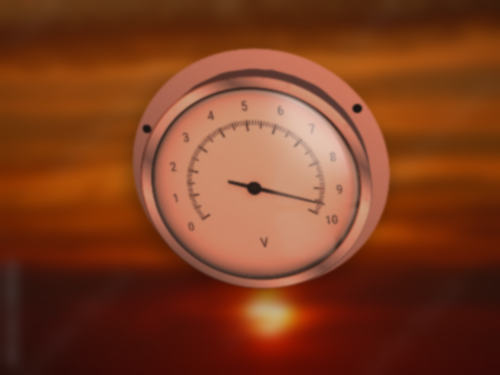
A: 9.5 V
